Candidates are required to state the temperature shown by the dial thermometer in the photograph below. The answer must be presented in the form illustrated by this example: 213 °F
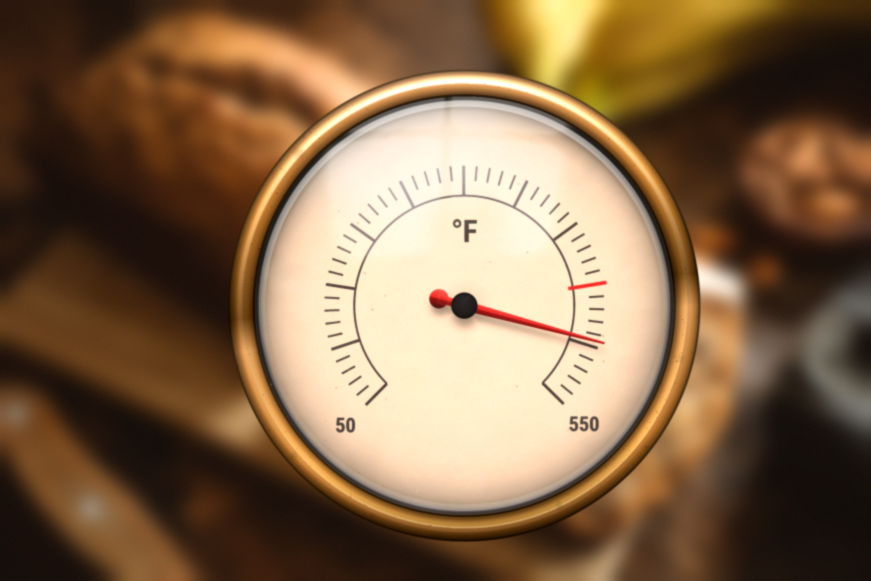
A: 495 °F
